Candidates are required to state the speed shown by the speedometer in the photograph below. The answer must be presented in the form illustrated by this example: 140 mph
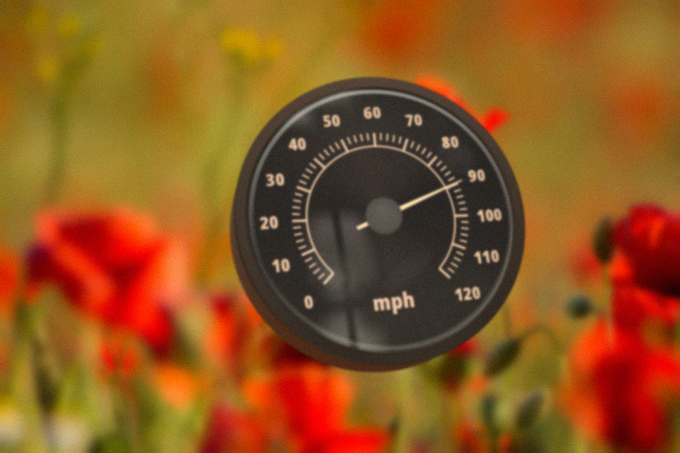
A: 90 mph
